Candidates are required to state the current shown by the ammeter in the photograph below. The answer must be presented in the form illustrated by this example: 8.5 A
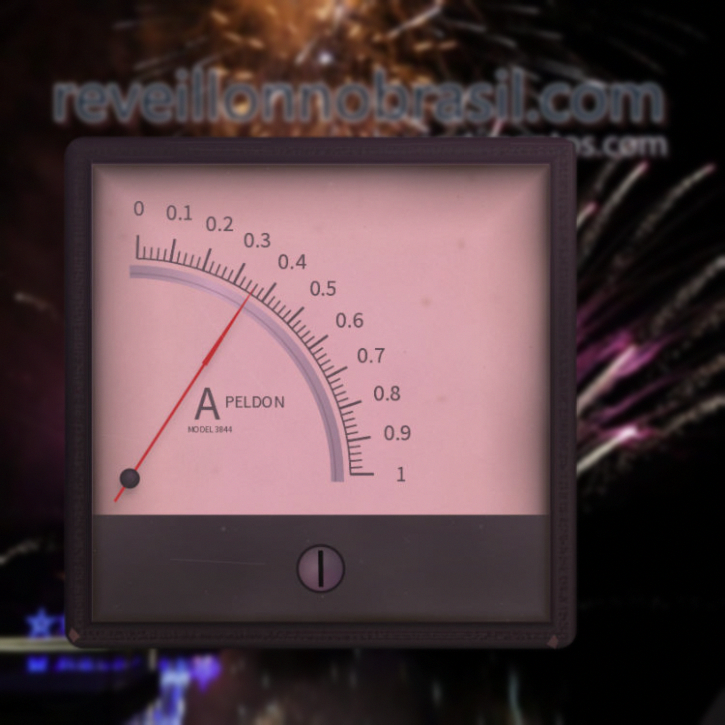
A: 0.36 A
